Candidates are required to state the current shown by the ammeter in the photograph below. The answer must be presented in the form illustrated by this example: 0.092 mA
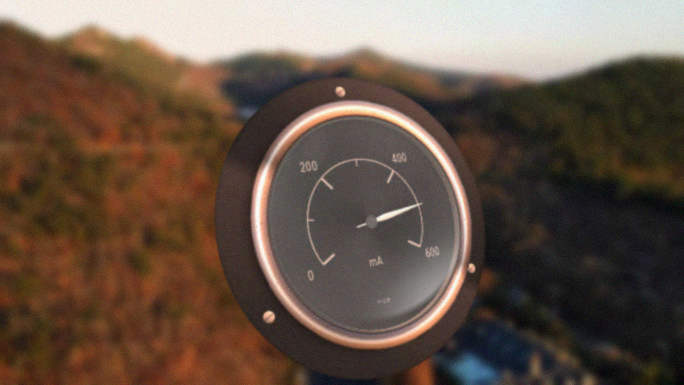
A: 500 mA
